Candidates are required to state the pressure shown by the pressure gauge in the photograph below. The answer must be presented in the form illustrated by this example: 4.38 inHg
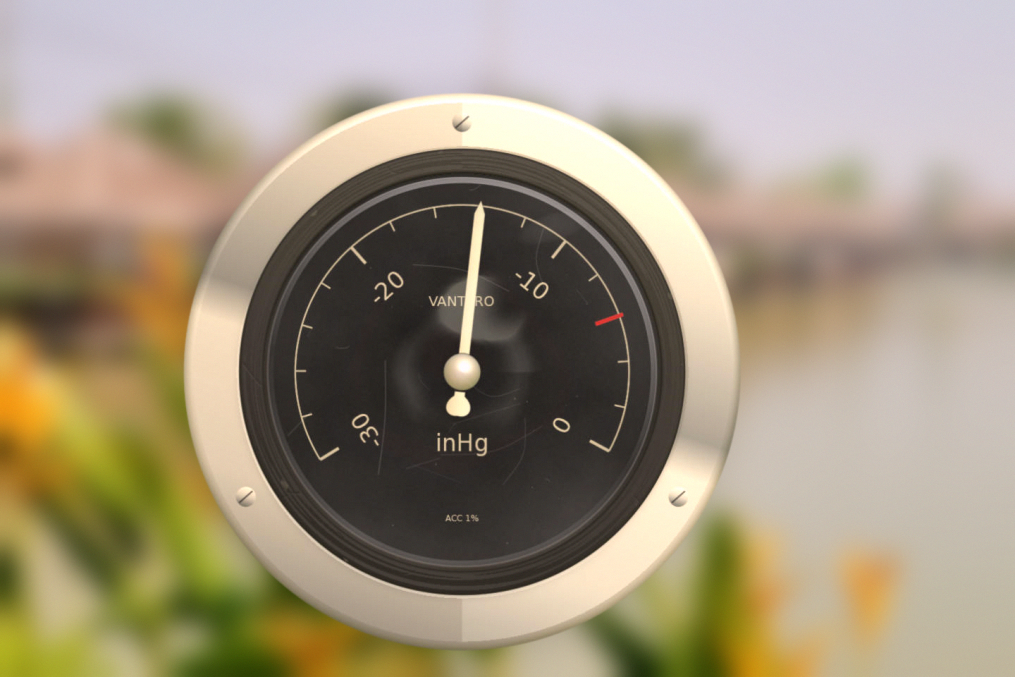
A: -14 inHg
